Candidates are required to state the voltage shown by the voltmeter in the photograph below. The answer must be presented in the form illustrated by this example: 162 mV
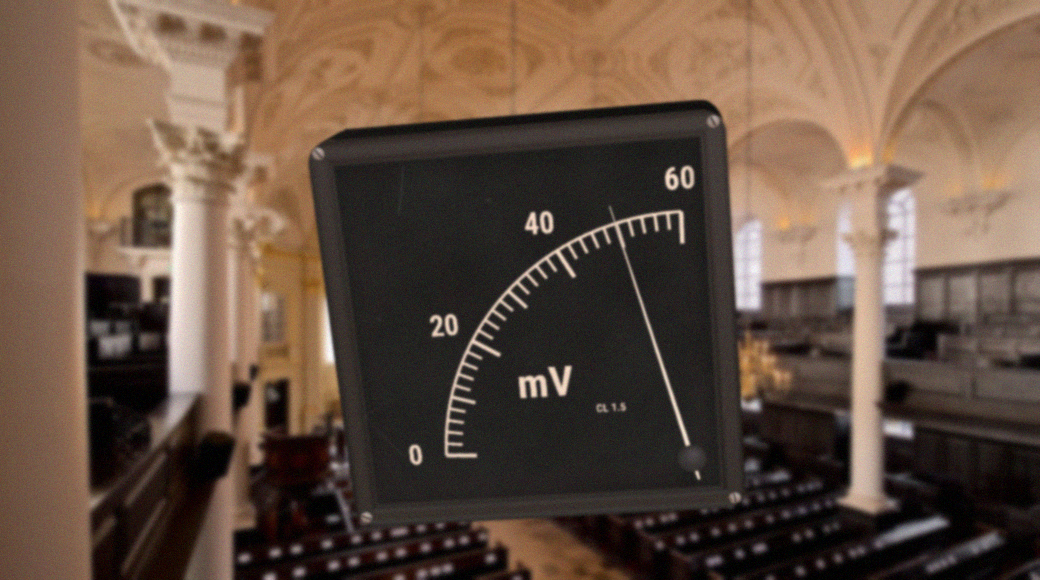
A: 50 mV
